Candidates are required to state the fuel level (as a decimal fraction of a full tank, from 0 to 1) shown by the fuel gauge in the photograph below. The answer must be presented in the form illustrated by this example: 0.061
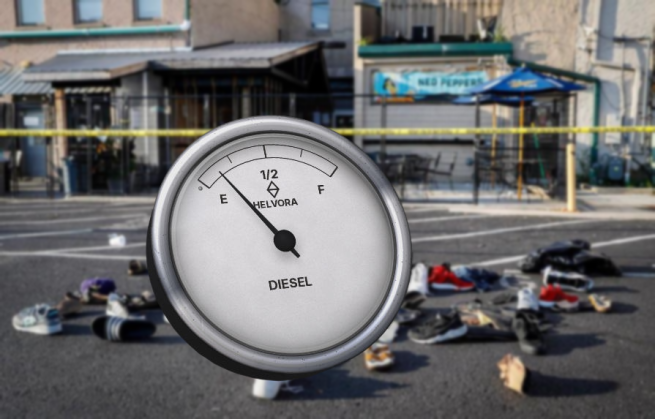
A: 0.125
